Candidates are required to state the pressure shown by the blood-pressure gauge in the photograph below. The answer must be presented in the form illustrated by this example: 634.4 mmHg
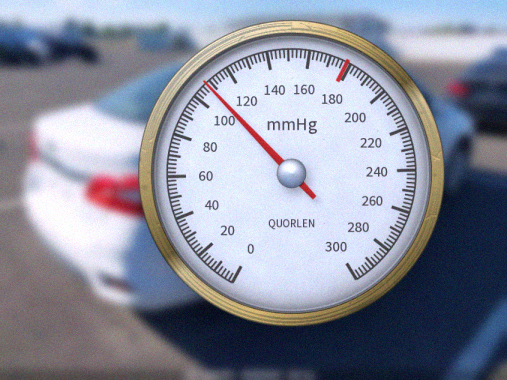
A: 108 mmHg
